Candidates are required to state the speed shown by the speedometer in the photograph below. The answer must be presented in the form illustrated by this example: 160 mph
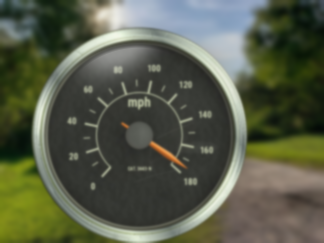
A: 175 mph
